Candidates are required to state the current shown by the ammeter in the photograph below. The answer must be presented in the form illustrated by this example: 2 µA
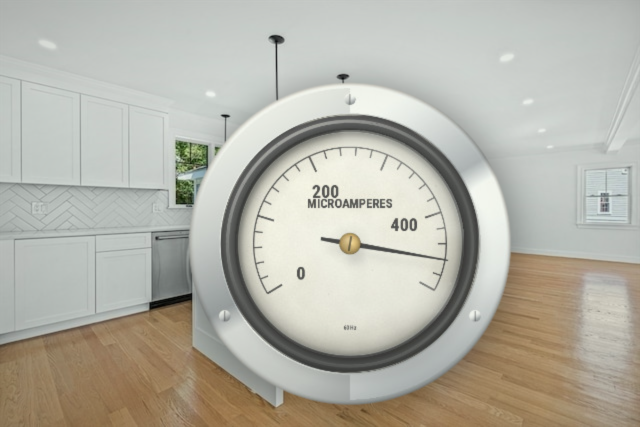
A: 460 µA
